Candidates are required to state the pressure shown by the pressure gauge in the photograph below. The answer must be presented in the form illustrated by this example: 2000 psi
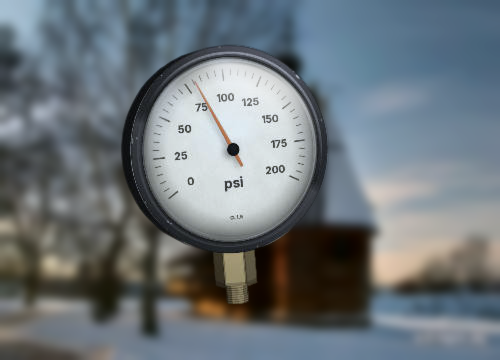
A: 80 psi
